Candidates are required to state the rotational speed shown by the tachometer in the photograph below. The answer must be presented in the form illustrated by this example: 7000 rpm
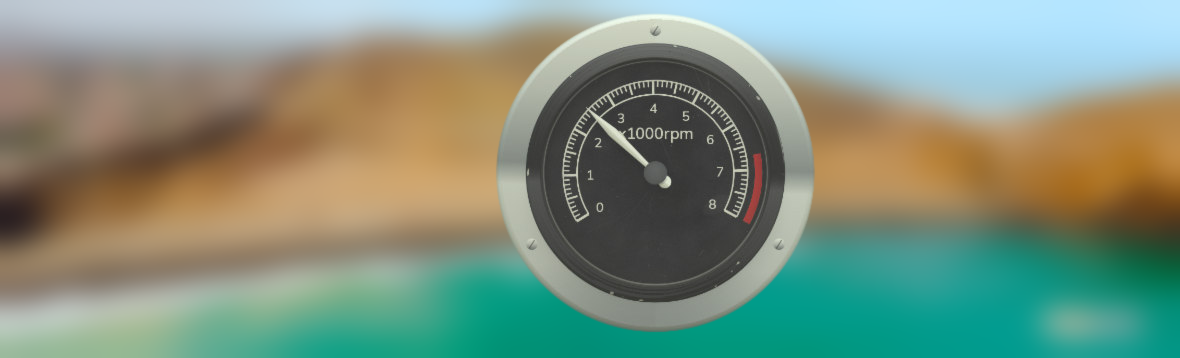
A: 2500 rpm
